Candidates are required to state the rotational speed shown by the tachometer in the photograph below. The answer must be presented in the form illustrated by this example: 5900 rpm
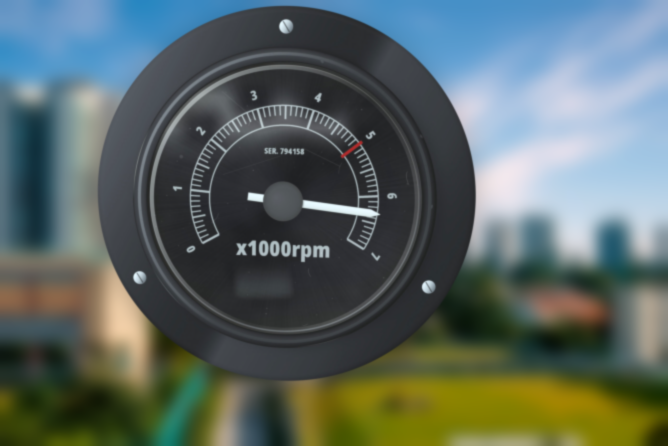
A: 6300 rpm
